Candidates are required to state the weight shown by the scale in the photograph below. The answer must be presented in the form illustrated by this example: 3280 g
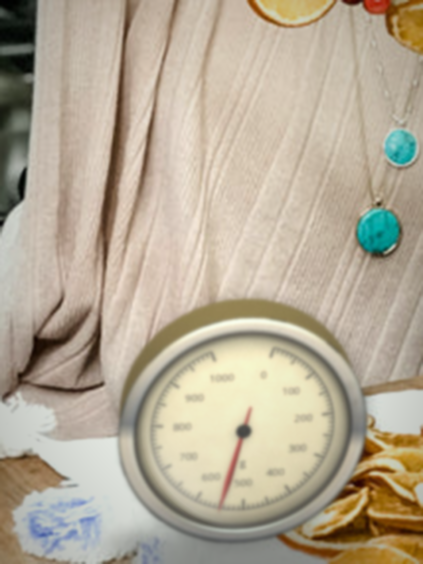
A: 550 g
